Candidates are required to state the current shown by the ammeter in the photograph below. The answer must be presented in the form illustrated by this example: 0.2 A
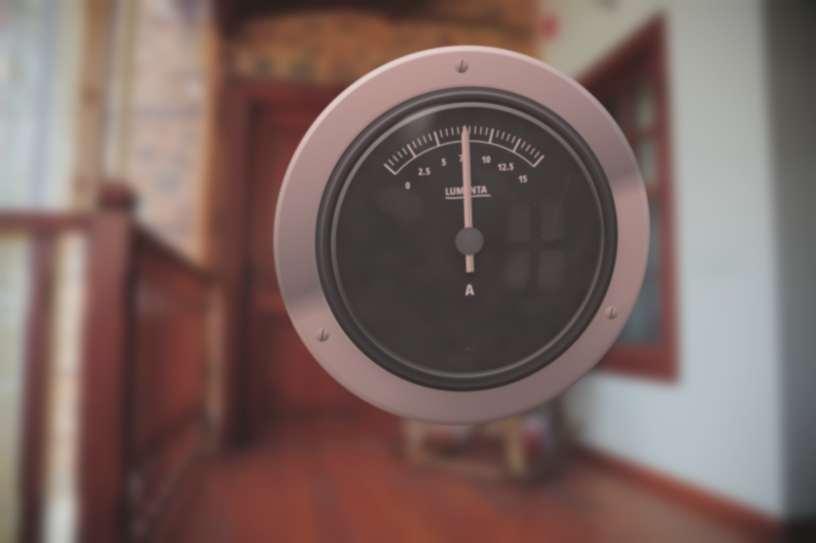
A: 7.5 A
